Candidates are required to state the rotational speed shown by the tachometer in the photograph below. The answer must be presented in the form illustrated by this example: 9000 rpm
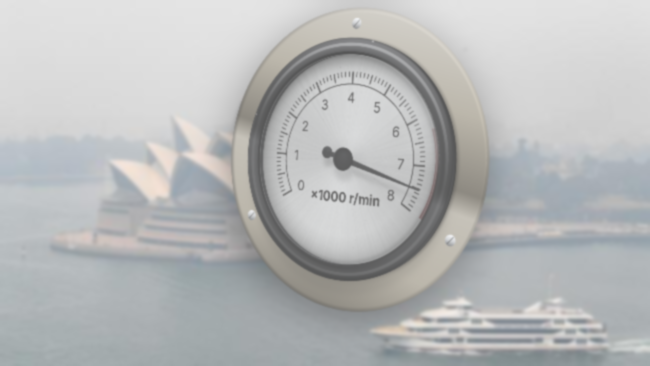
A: 7500 rpm
